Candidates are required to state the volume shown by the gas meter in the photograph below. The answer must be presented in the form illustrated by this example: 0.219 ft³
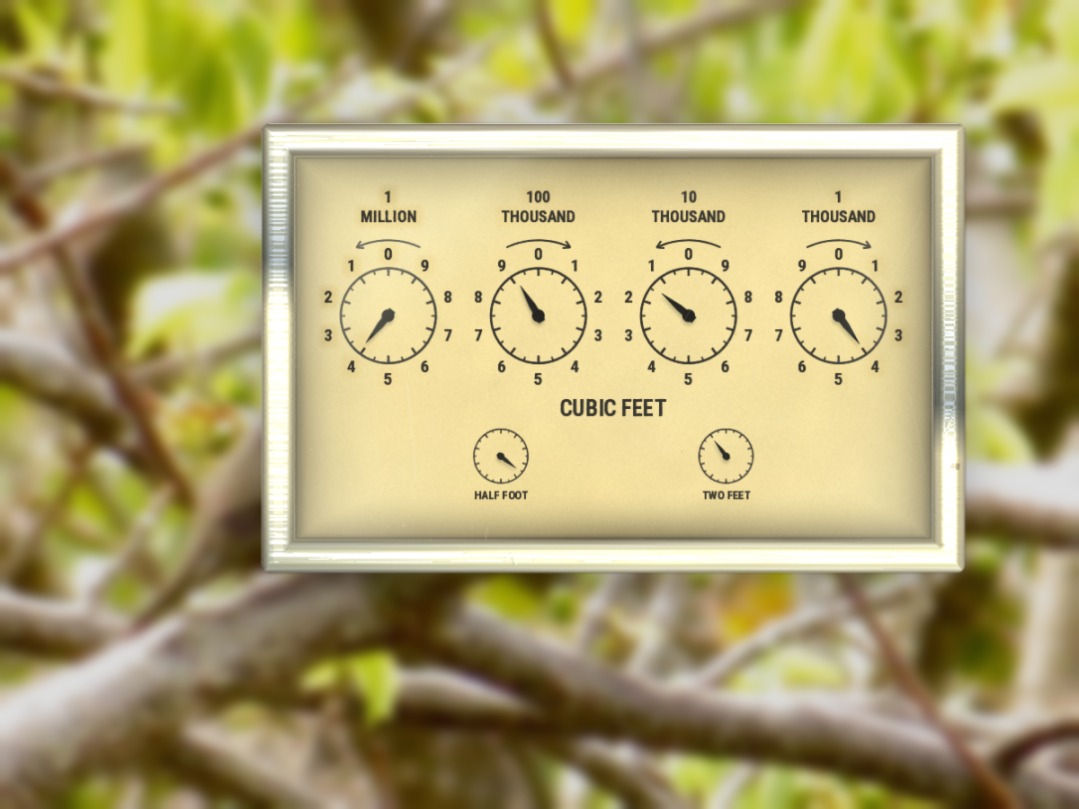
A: 391400 ft³
